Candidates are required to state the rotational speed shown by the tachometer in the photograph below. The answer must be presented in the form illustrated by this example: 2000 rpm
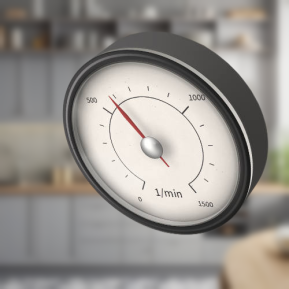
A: 600 rpm
